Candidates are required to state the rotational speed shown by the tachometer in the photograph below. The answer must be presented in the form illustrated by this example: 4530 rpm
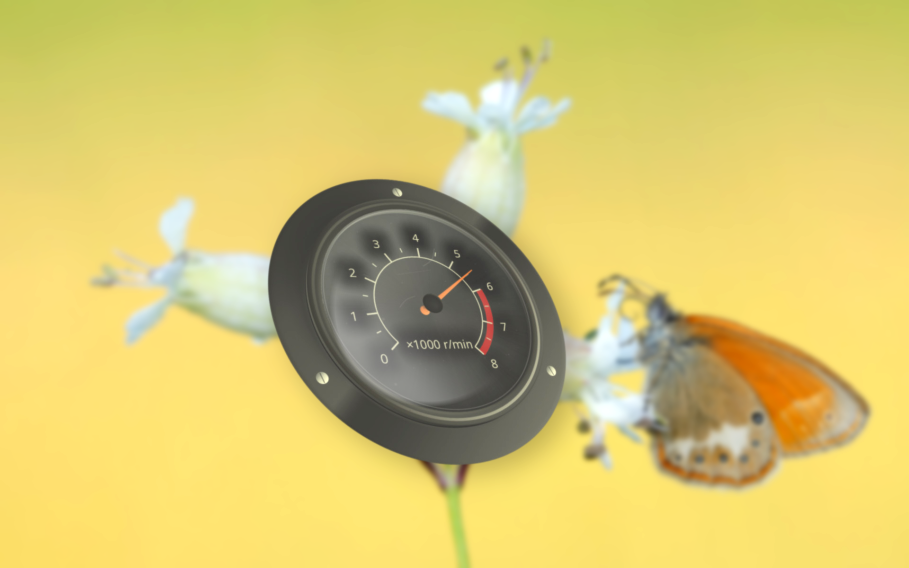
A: 5500 rpm
